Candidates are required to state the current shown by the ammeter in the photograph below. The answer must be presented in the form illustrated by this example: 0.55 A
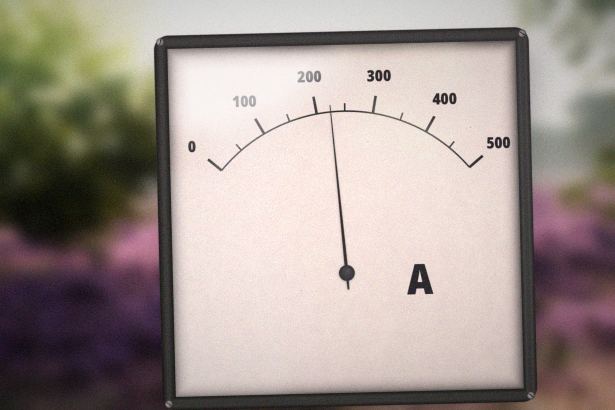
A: 225 A
